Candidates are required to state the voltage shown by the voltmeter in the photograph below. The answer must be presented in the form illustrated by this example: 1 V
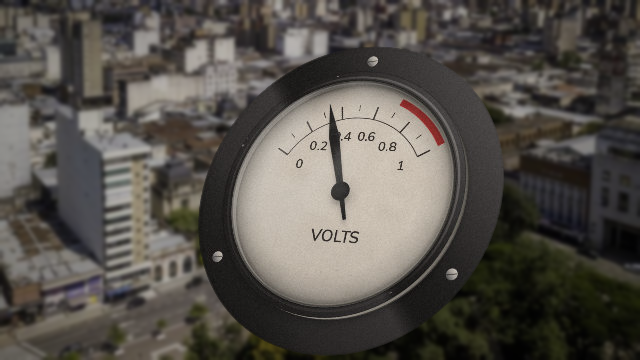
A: 0.35 V
